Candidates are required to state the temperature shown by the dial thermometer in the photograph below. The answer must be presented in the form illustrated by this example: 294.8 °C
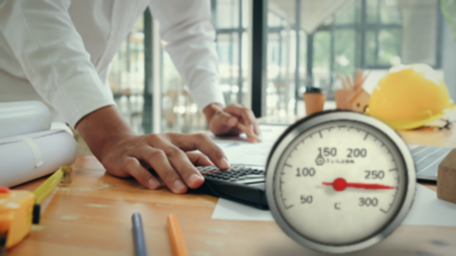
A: 270 °C
